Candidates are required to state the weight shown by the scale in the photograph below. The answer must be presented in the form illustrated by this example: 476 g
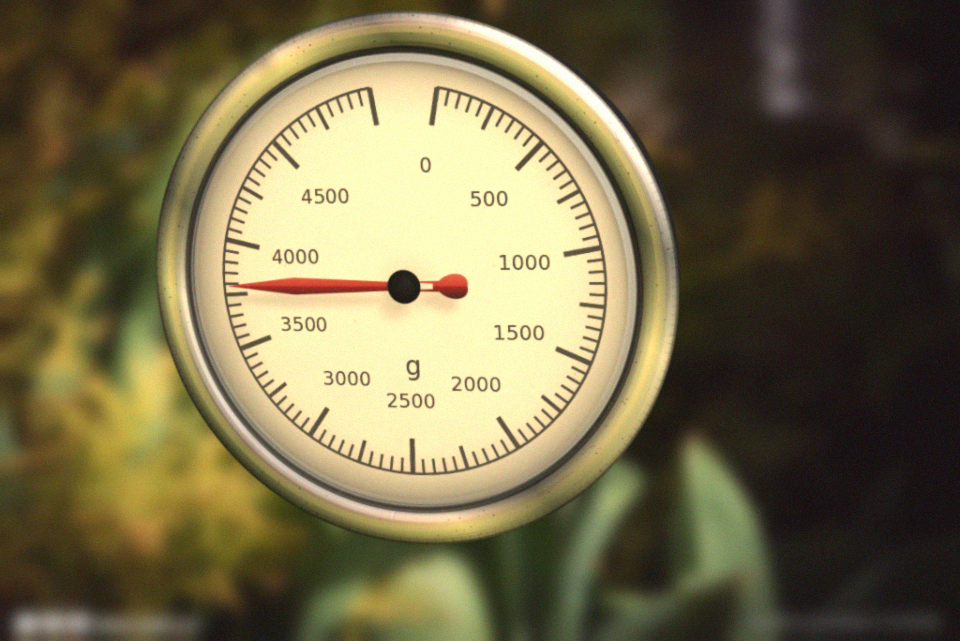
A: 3800 g
